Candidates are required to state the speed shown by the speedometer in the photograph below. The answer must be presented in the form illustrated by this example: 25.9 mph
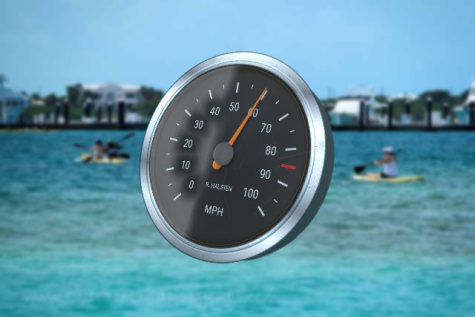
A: 60 mph
